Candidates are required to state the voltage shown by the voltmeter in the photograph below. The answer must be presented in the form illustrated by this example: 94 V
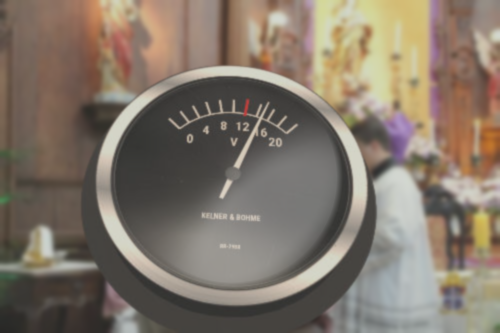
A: 15 V
